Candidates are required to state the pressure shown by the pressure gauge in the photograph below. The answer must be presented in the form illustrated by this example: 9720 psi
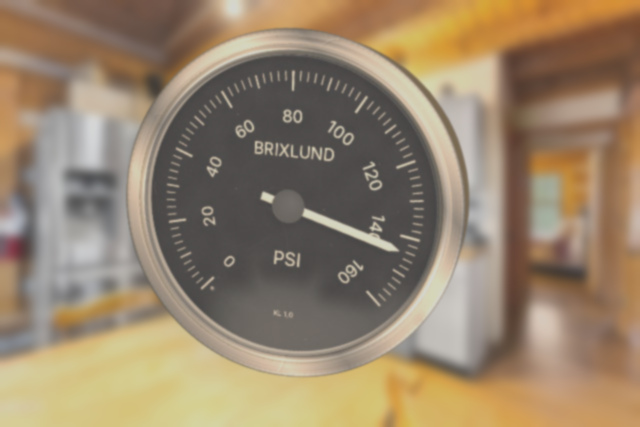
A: 144 psi
